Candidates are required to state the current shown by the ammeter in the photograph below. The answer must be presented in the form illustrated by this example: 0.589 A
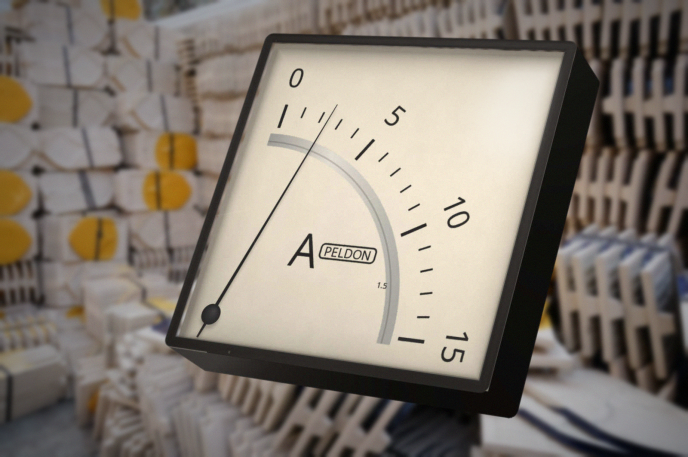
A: 2.5 A
